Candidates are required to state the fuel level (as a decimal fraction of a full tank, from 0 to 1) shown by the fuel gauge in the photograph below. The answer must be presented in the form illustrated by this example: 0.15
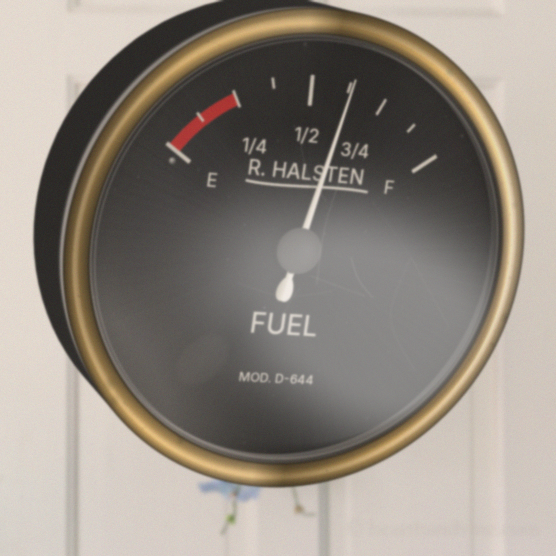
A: 0.625
